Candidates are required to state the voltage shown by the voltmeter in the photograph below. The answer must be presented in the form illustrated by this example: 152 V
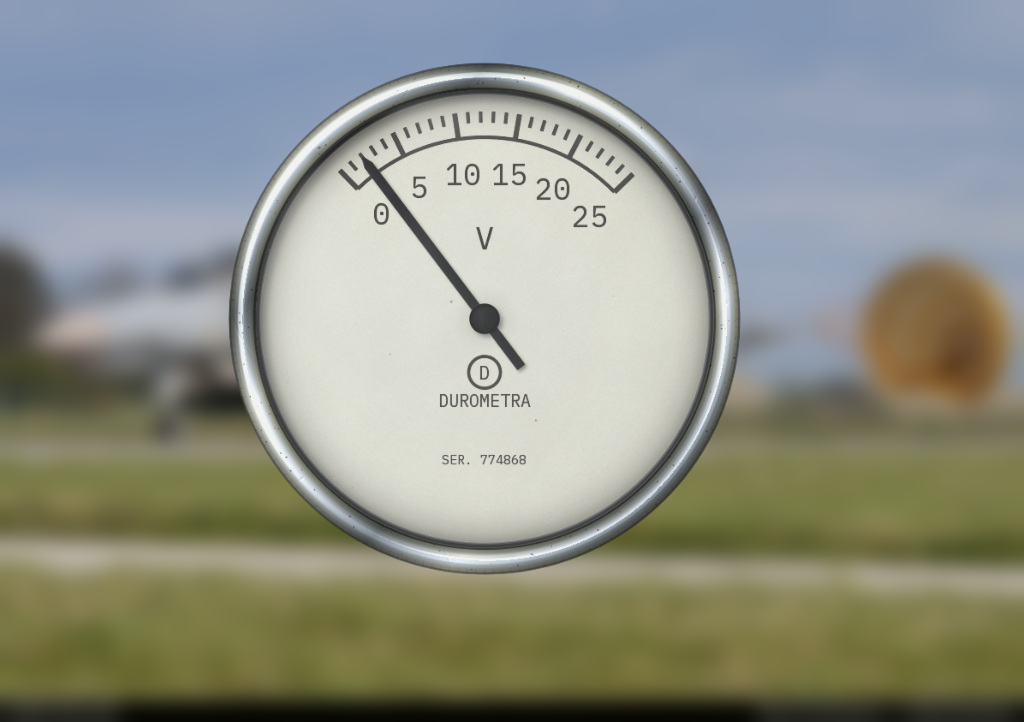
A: 2 V
